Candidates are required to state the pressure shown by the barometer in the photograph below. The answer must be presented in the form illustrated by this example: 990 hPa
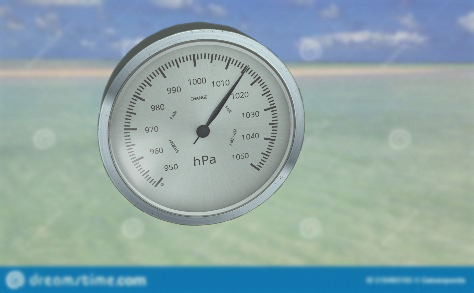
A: 1015 hPa
